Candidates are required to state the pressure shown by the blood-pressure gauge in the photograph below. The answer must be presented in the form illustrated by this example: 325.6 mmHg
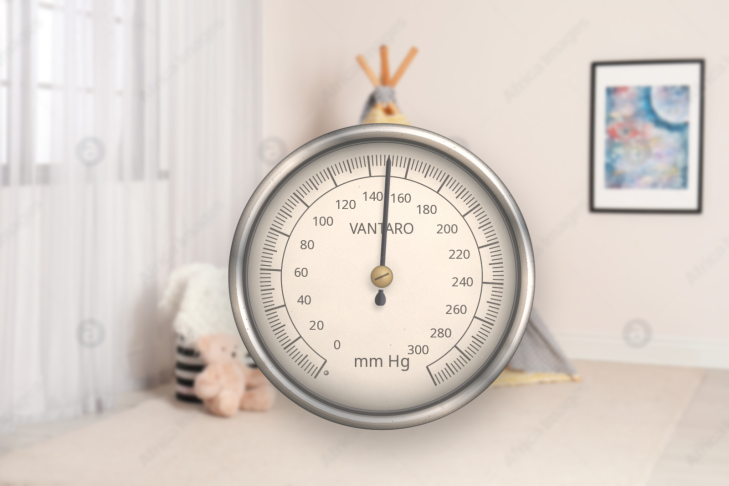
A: 150 mmHg
